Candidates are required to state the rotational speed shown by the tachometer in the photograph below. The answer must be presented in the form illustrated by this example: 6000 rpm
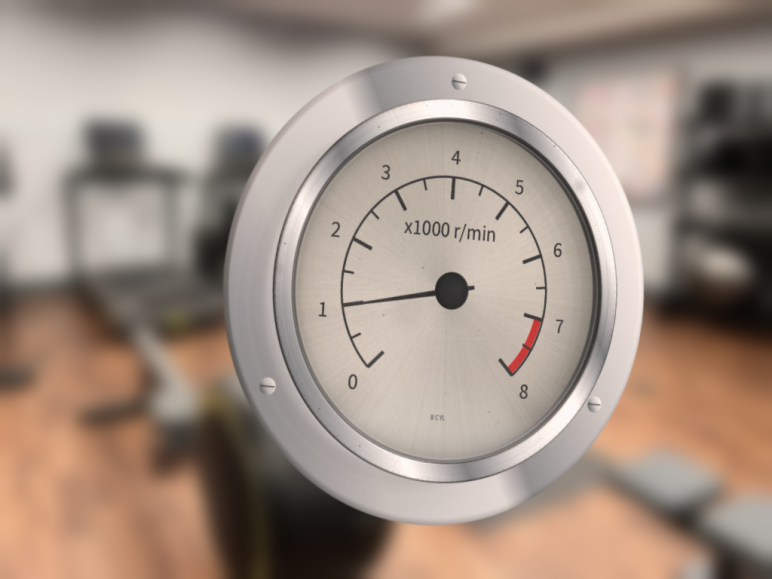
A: 1000 rpm
